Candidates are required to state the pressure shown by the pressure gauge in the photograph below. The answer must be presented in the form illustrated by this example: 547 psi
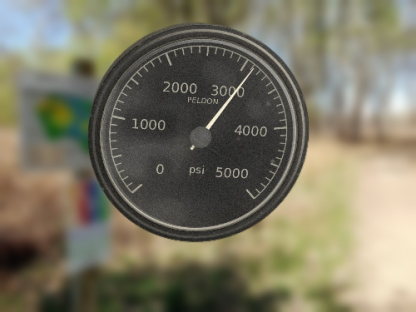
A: 3100 psi
